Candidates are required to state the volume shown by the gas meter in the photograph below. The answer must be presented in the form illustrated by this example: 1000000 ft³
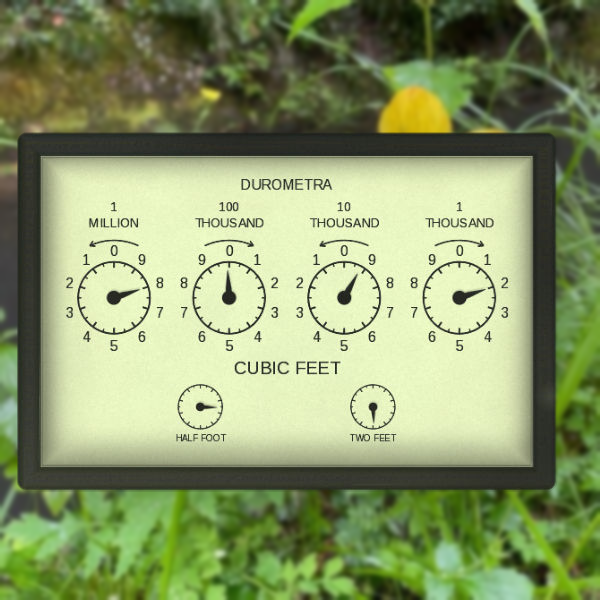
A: 799200 ft³
